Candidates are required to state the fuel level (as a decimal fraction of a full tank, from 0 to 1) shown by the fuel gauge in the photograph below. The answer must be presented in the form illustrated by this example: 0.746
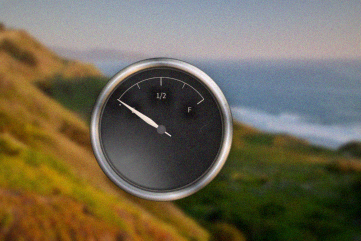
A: 0
